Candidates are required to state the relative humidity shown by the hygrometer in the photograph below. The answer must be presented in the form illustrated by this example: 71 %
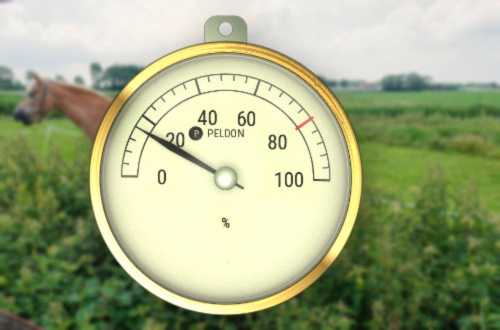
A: 16 %
